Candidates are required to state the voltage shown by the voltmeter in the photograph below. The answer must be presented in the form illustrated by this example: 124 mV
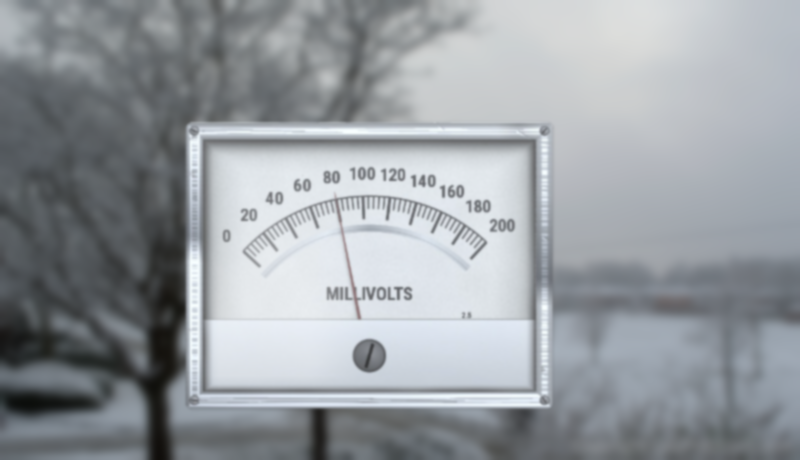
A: 80 mV
